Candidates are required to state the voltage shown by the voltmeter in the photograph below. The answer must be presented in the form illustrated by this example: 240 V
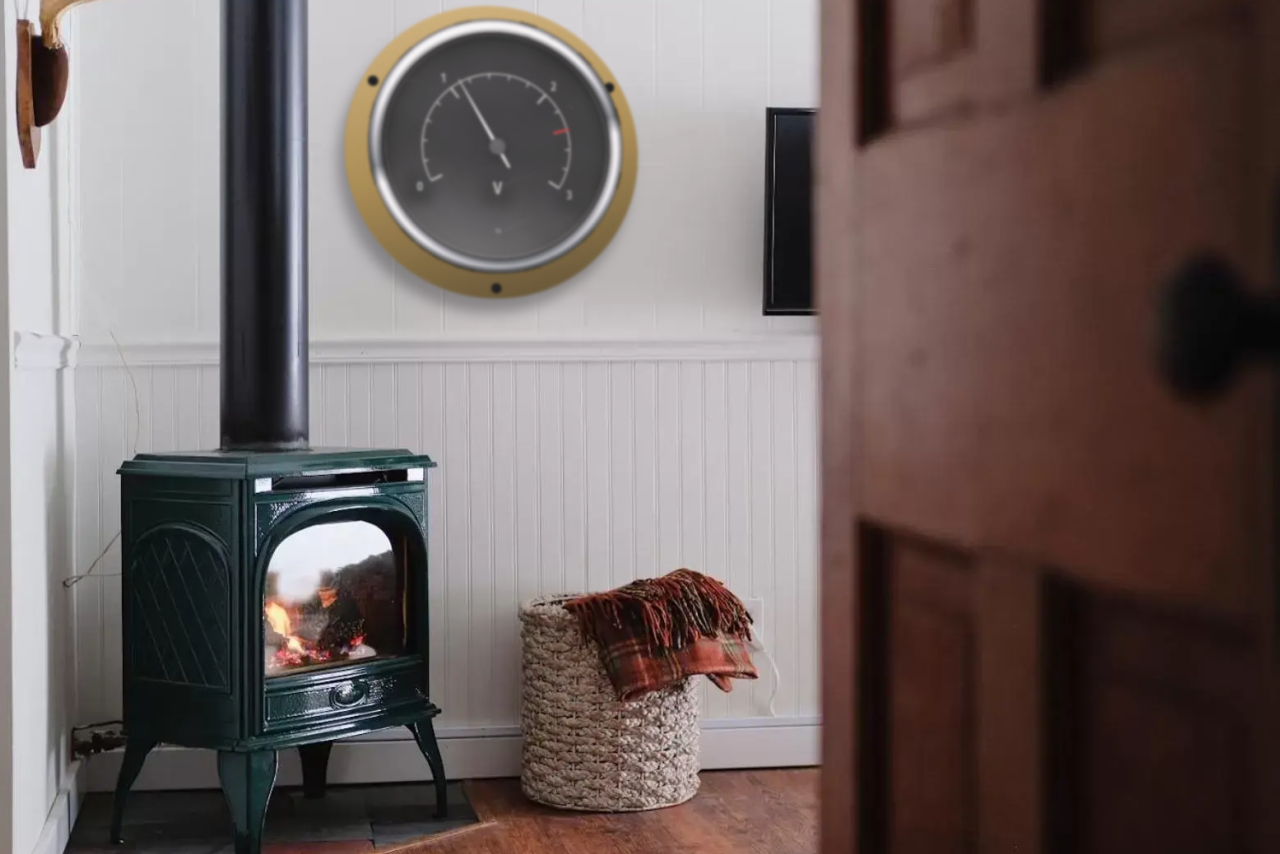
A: 1.1 V
